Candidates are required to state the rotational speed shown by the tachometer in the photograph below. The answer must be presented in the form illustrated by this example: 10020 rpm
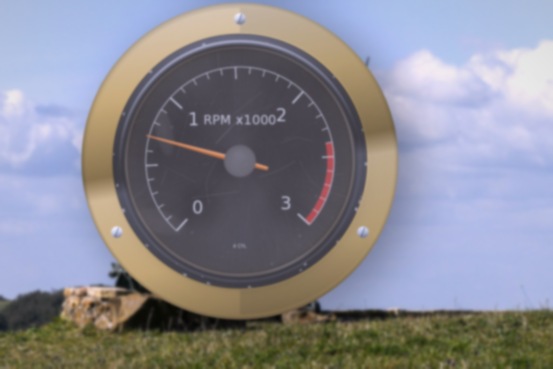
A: 700 rpm
